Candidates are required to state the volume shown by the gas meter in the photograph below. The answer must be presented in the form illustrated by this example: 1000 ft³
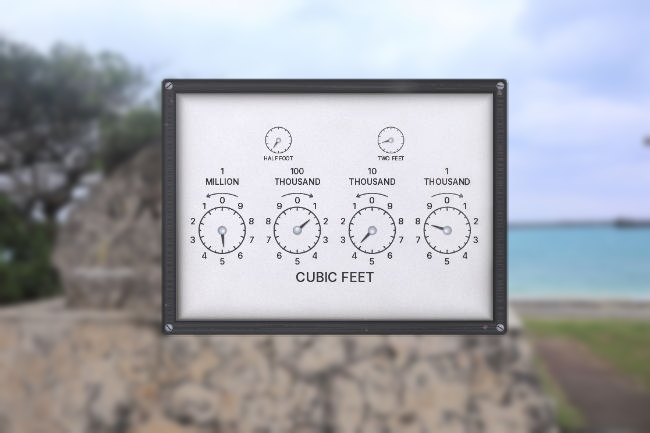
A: 513800 ft³
